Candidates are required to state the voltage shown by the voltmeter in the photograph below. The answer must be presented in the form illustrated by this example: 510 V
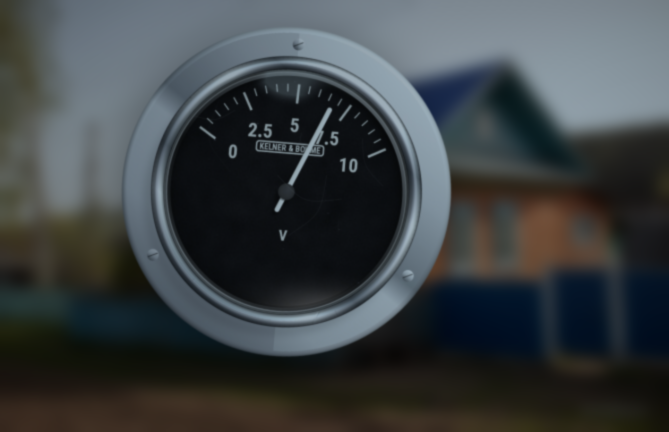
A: 6.75 V
